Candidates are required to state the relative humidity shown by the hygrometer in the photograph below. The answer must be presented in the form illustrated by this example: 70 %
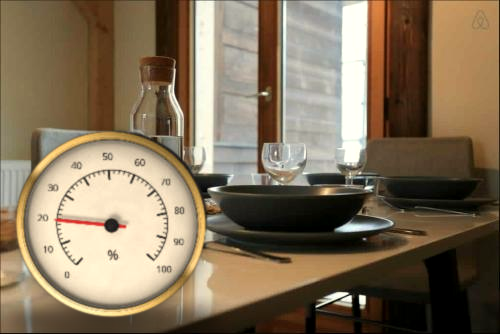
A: 20 %
